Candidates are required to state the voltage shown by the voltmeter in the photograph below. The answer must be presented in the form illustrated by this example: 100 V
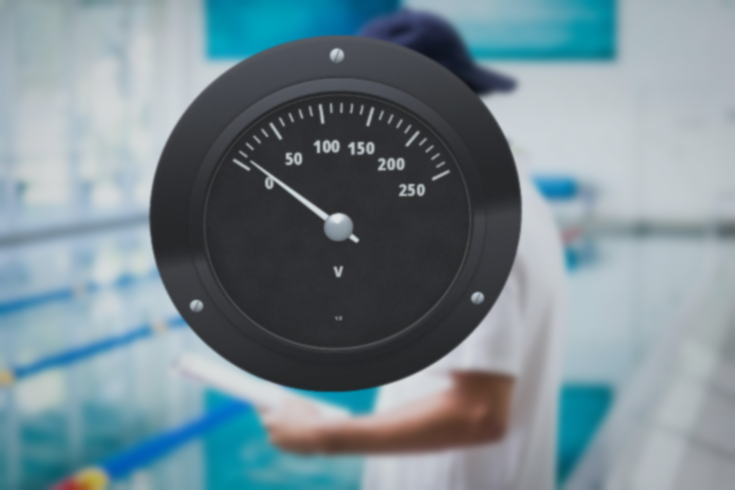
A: 10 V
